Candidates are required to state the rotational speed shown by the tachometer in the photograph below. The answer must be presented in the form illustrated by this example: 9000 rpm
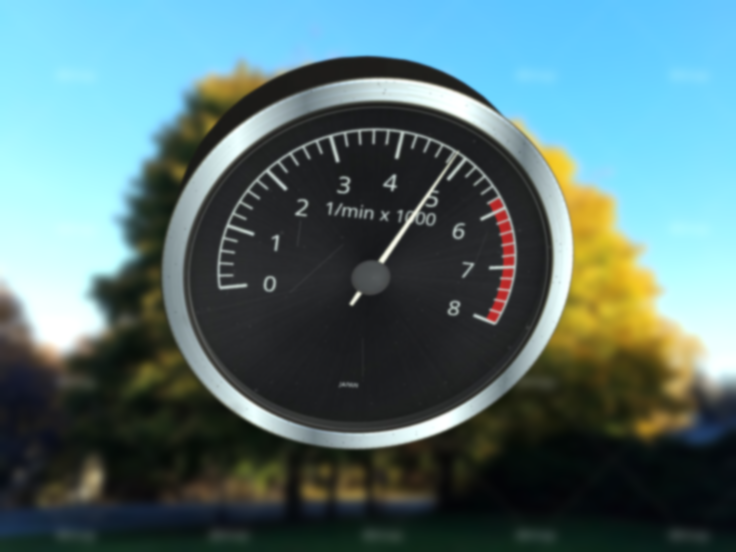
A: 4800 rpm
